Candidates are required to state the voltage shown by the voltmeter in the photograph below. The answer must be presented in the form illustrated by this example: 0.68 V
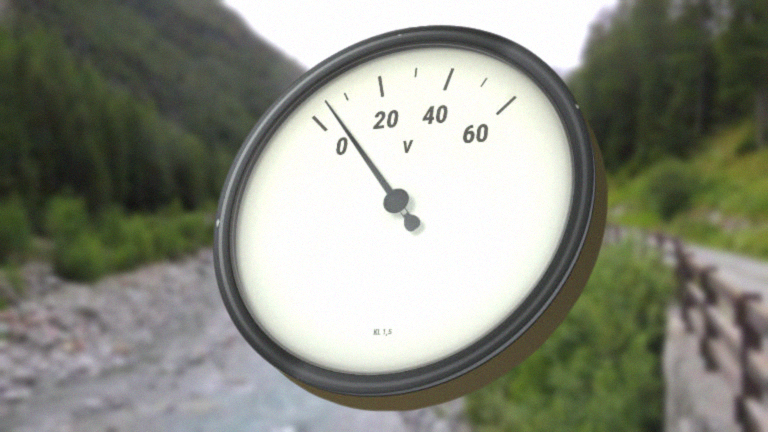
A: 5 V
